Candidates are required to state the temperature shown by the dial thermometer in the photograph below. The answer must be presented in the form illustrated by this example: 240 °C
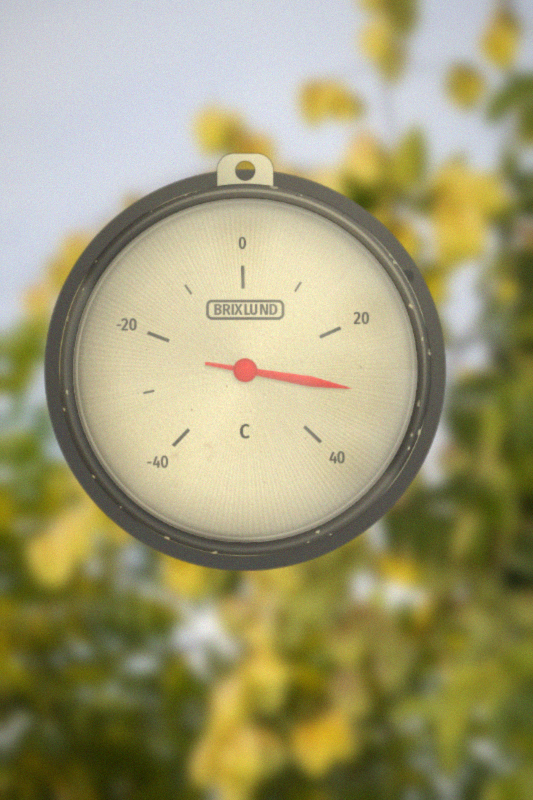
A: 30 °C
